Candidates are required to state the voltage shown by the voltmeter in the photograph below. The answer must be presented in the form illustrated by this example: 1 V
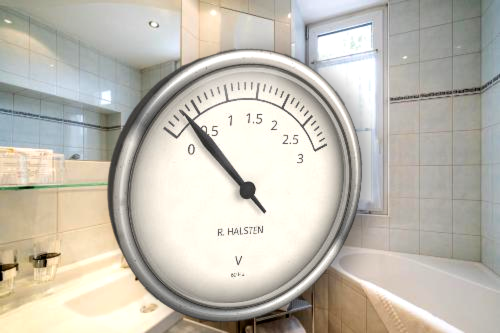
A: 0.3 V
